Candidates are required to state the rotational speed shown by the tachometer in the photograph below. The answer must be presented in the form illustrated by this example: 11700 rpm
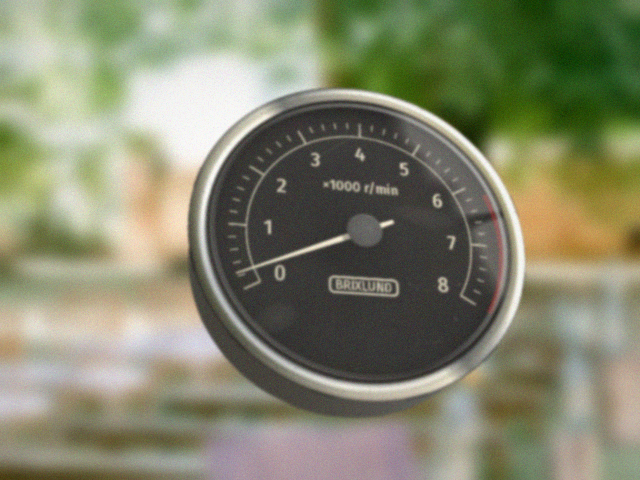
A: 200 rpm
